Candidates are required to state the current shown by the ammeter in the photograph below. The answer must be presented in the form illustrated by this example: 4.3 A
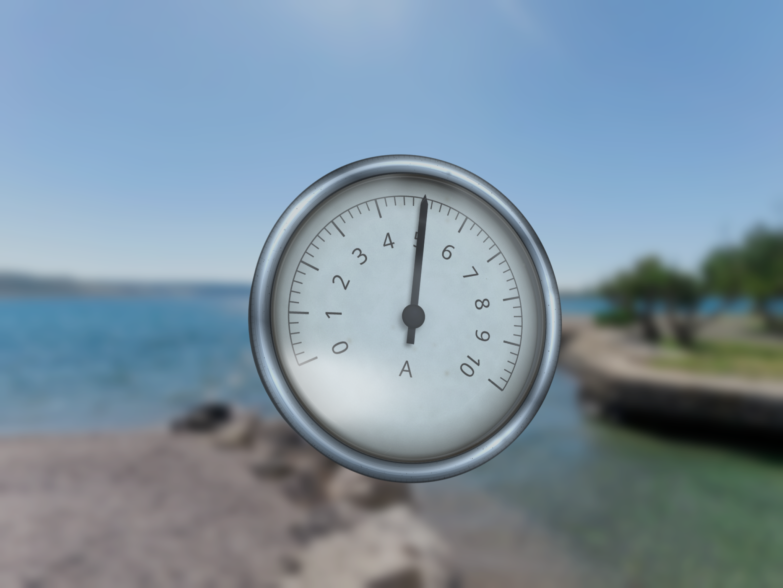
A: 5 A
